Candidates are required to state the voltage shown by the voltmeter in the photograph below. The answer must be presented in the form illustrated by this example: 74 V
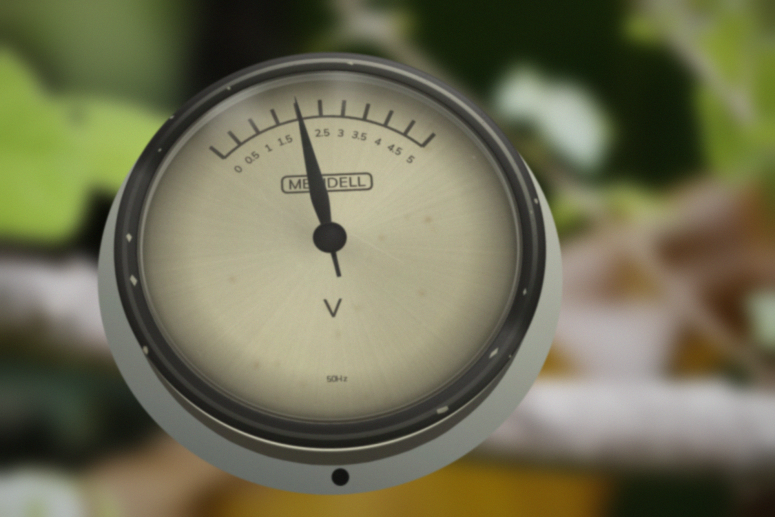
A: 2 V
